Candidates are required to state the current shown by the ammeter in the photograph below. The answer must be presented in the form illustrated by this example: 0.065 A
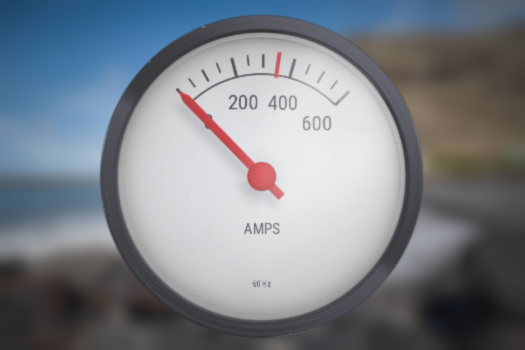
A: 0 A
